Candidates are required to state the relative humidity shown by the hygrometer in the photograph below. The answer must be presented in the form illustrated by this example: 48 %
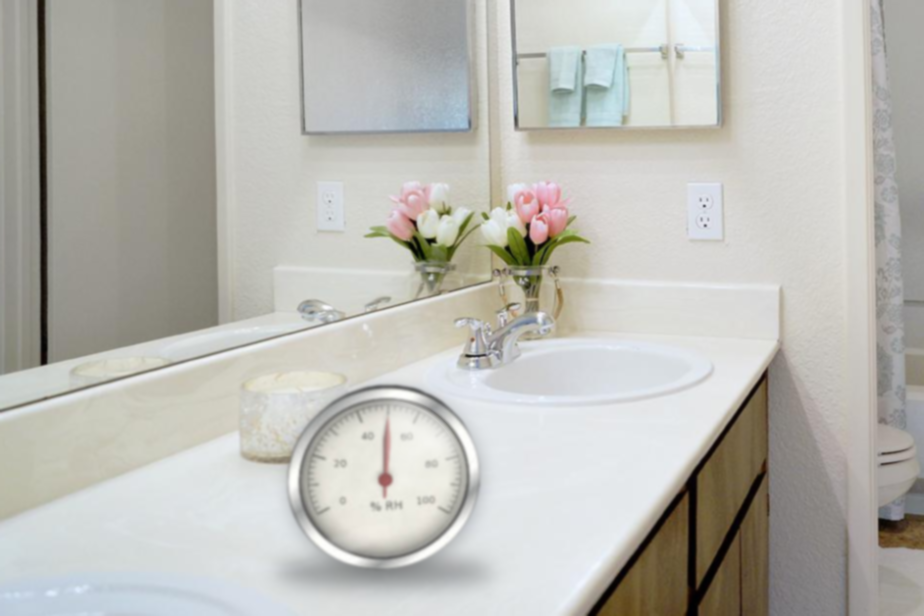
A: 50 %
